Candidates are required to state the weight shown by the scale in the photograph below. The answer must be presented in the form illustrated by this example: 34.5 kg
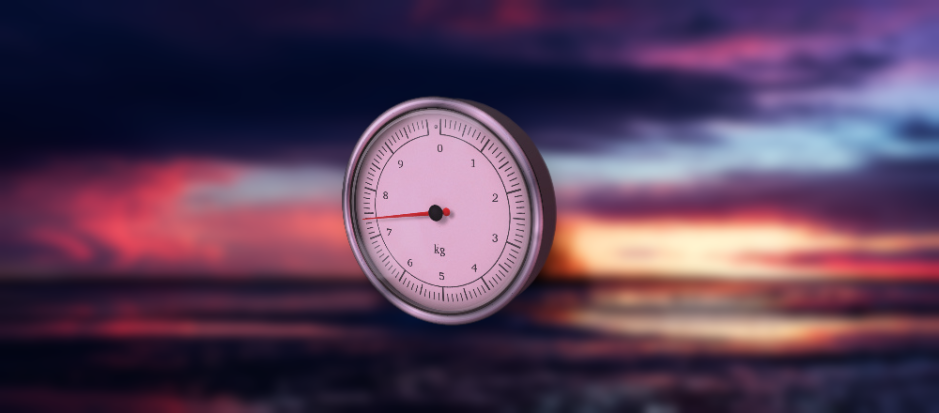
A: 7.4 kg
